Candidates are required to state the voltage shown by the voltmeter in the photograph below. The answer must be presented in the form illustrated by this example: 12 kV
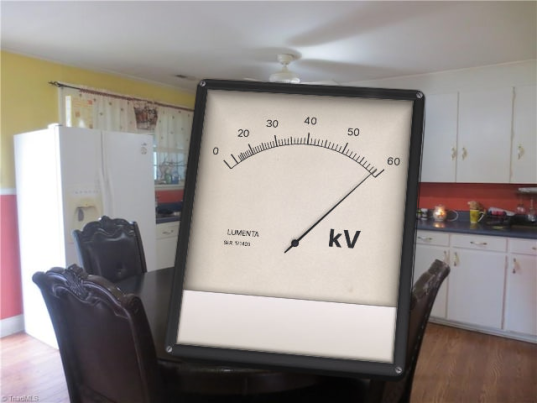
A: 59 kV
